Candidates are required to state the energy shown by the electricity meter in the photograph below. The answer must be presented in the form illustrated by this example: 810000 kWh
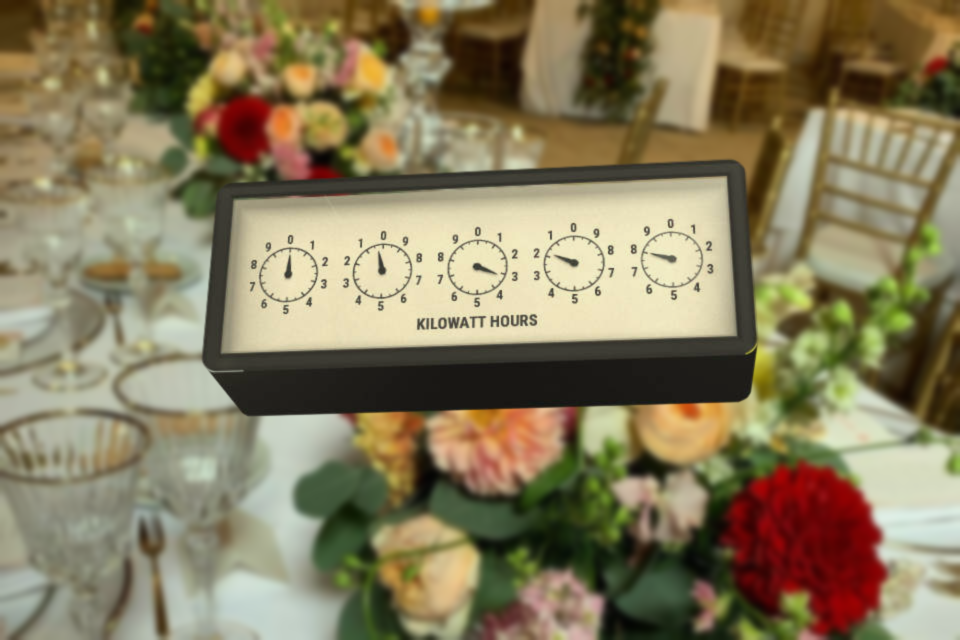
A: 318 kWh
